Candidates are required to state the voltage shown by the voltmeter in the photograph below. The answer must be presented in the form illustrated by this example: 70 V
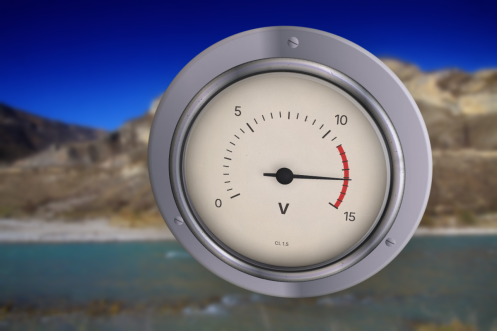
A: 13 V
